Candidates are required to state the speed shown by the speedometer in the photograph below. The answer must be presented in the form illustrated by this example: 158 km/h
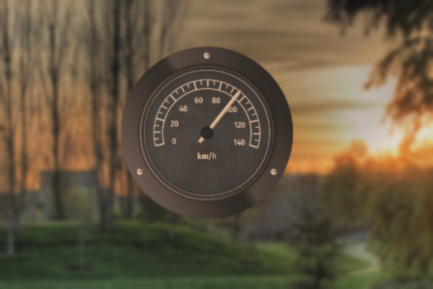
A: 95 km/h
